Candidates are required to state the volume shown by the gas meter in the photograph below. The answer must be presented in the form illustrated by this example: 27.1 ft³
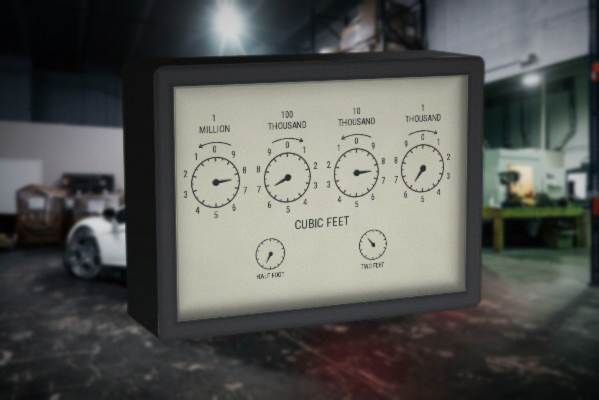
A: 767600 ft³
